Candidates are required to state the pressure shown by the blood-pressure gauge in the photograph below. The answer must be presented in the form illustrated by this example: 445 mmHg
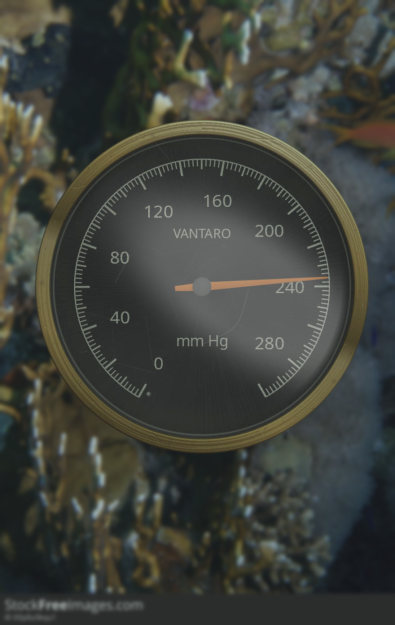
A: 236 mmHg
